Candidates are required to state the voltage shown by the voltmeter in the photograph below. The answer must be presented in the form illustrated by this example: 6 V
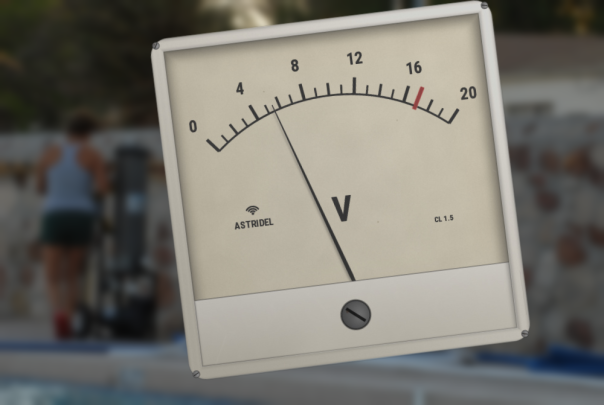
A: 5.5 V
